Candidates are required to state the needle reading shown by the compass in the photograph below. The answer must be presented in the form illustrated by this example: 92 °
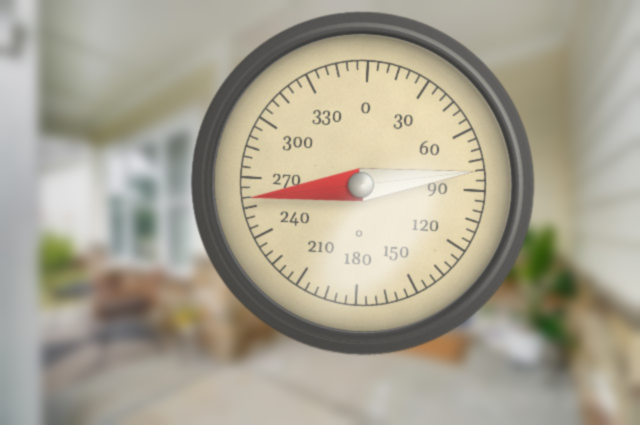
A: 260 °
